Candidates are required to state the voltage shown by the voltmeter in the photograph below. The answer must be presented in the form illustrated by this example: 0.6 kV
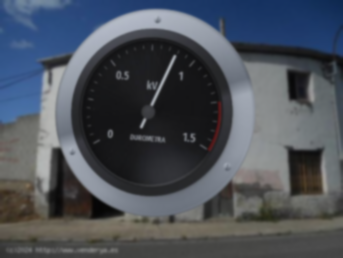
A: 0.9 kV
